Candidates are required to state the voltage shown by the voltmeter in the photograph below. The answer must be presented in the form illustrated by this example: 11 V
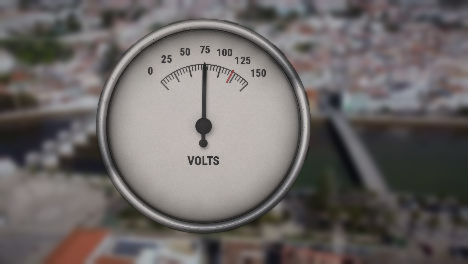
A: 75 V
